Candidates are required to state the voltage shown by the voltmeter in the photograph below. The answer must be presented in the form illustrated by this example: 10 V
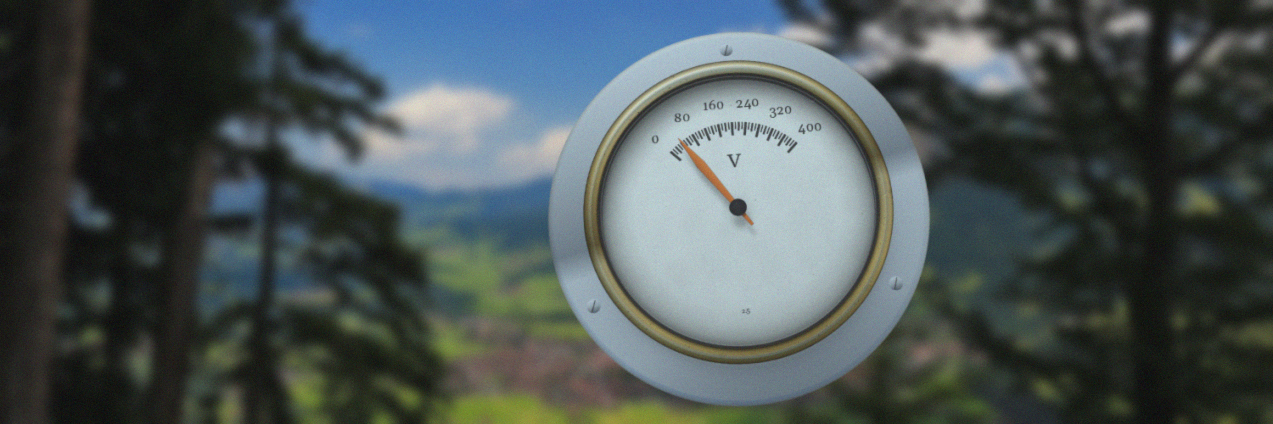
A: 40 V
